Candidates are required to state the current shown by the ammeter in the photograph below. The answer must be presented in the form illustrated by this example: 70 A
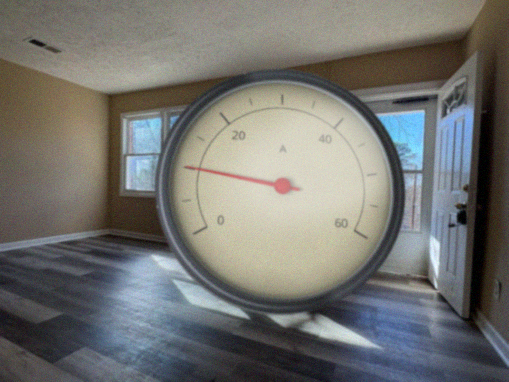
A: 10 A
